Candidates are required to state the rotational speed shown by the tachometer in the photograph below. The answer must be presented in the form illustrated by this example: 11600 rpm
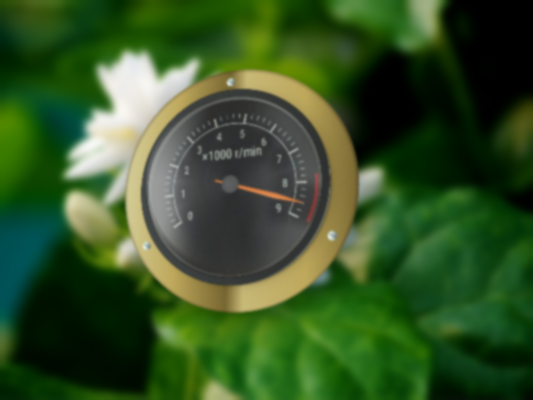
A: 8600 rpm
